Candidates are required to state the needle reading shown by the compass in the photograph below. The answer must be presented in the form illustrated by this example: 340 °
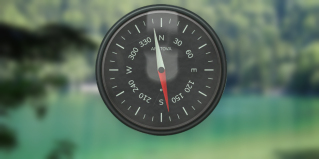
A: 170 °
